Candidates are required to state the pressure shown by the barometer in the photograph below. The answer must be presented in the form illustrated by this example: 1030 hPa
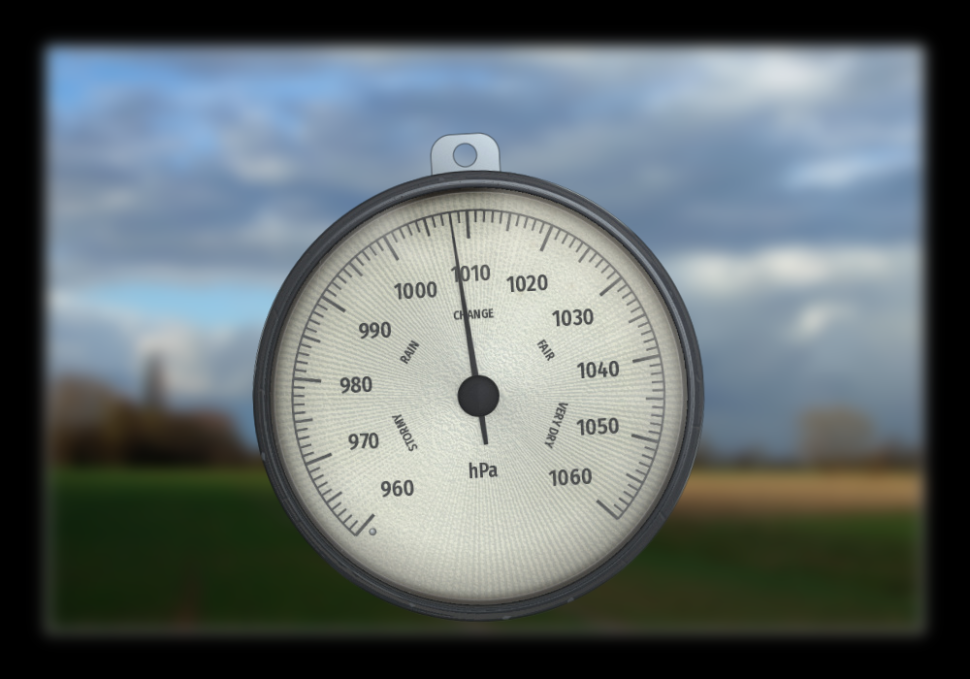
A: 1008 hPa
